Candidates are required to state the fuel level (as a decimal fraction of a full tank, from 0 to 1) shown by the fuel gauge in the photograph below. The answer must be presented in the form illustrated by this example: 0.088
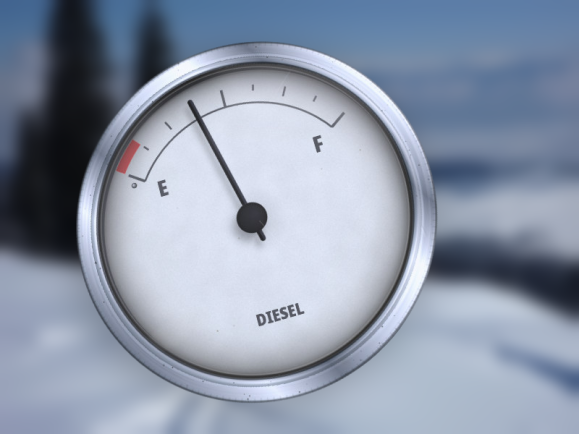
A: 0.375
